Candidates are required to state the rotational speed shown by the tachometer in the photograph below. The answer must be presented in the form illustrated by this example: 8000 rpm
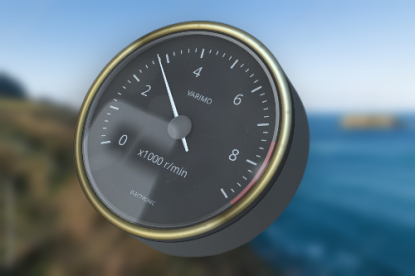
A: 2800 rpm
